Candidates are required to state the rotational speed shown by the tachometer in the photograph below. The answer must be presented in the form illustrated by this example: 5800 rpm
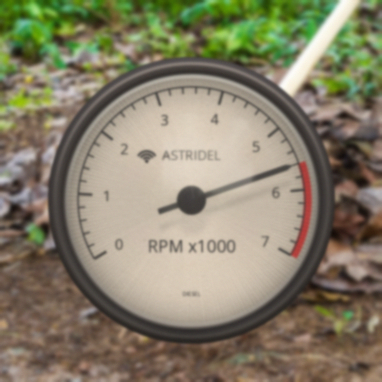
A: 5600 rpm
